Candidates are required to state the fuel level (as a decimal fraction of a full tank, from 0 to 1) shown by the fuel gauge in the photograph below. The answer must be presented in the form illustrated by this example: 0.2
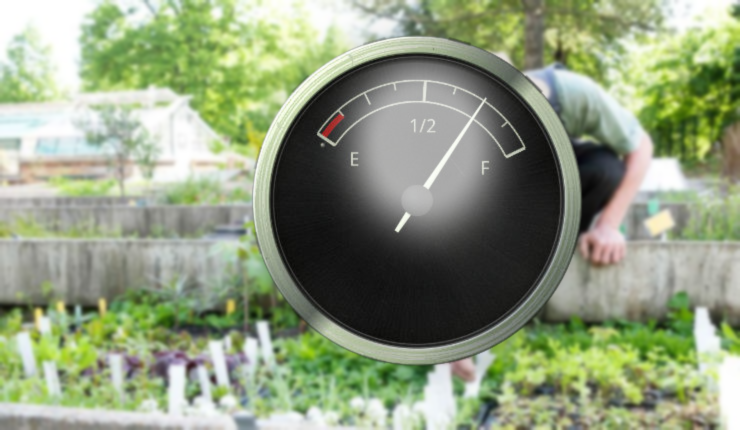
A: 0.75
